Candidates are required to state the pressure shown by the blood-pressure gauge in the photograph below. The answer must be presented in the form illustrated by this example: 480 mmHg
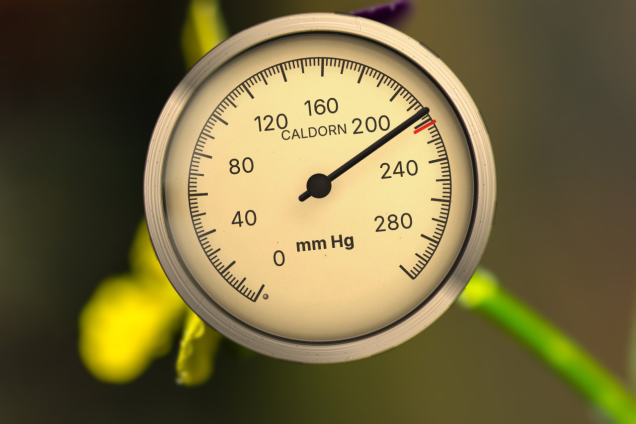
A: 216 mmHg
